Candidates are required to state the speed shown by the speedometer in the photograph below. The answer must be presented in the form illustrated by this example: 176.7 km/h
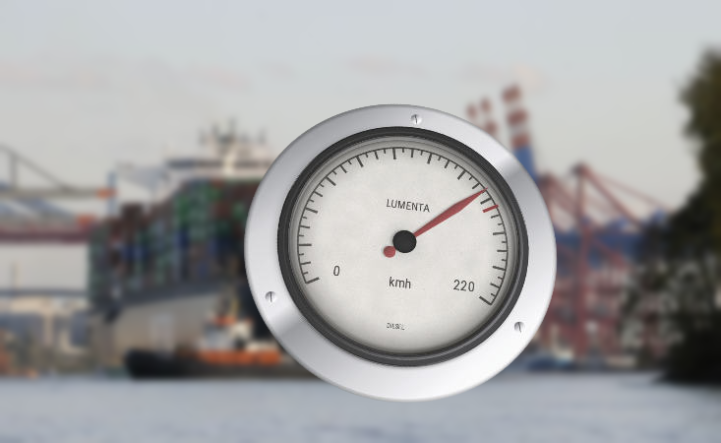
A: 155 km/h
